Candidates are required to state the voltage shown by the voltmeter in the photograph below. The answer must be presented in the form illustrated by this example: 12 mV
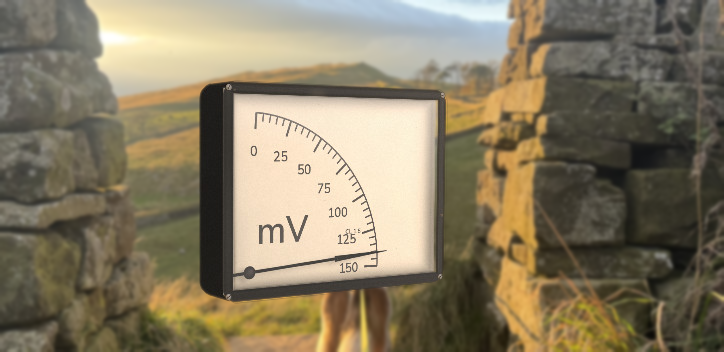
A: 140 mV
